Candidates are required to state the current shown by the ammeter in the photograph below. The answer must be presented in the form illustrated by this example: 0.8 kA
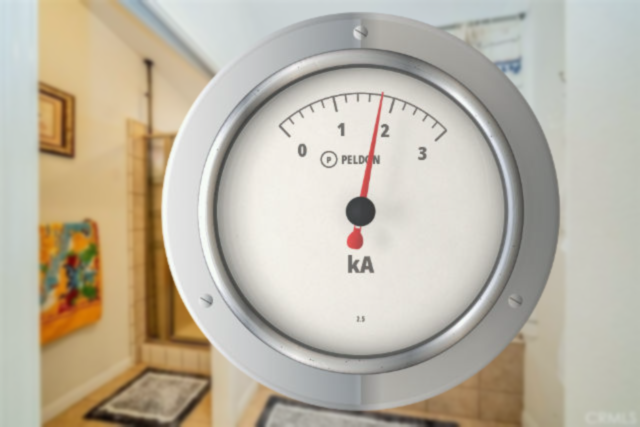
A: 1.8 kA
